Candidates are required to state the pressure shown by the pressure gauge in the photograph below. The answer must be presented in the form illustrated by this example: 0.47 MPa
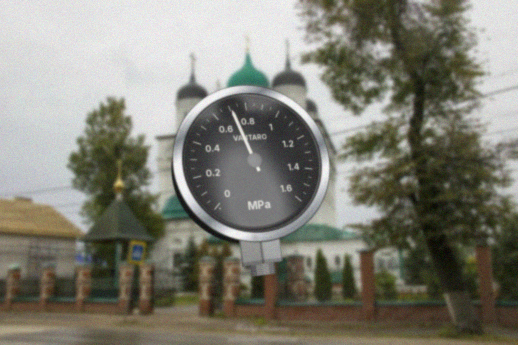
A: 0.7 MPa
